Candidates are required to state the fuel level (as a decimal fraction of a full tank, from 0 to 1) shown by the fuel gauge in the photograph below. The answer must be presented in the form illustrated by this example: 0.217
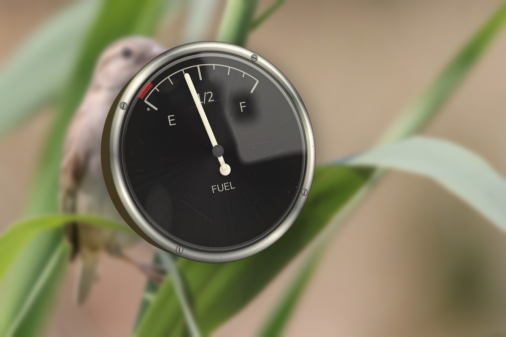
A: 0.375
